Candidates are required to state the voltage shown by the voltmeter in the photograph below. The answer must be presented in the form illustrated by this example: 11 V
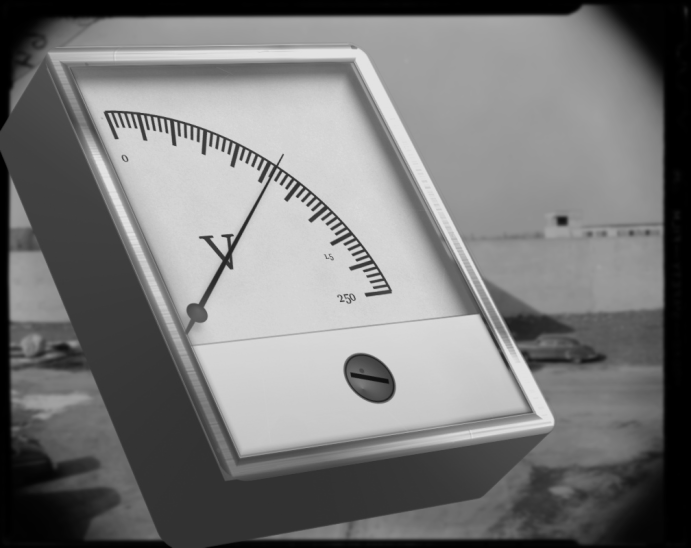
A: 130 V
